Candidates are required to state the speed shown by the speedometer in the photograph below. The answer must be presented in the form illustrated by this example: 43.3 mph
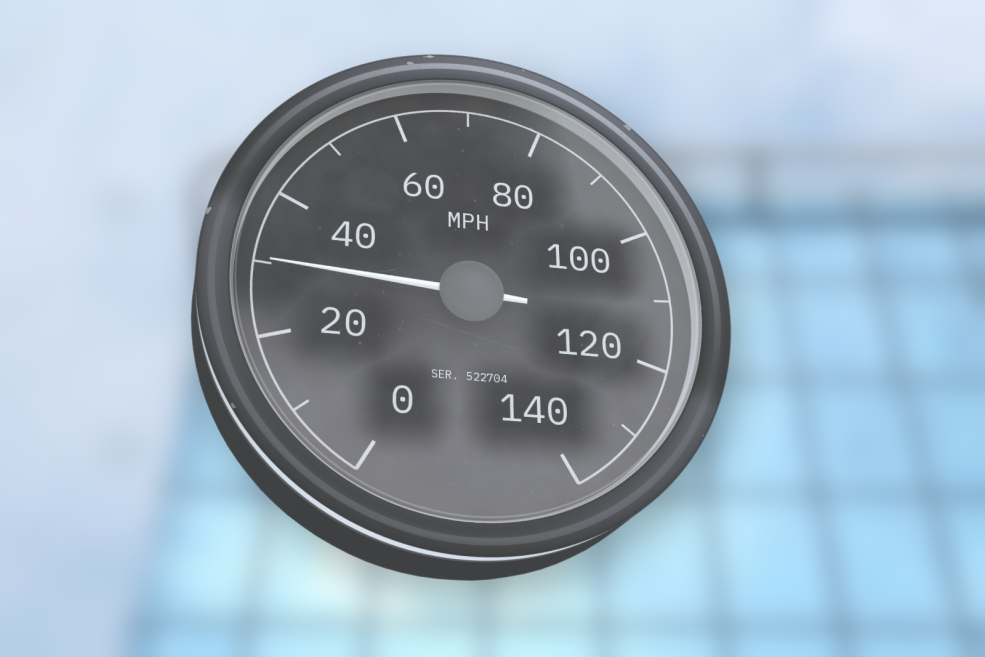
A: 30 mph
